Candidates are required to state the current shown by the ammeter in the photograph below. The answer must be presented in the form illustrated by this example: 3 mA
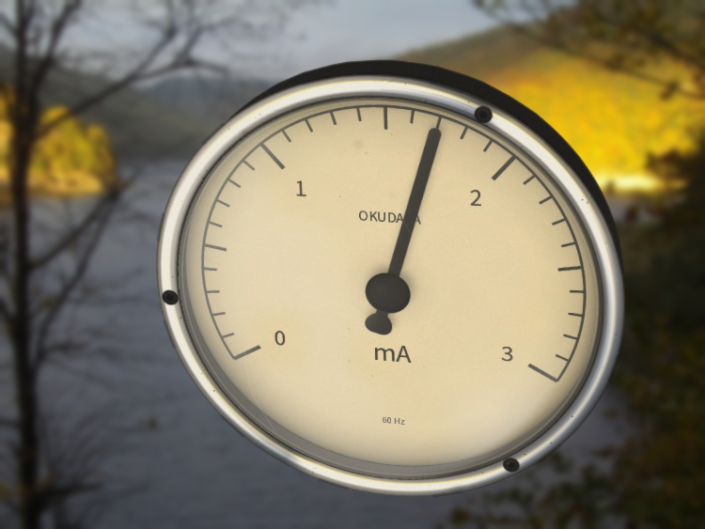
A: 1.7 mA
